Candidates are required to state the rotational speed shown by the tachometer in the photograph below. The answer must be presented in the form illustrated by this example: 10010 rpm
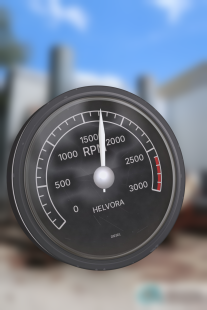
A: 1700 rpm
